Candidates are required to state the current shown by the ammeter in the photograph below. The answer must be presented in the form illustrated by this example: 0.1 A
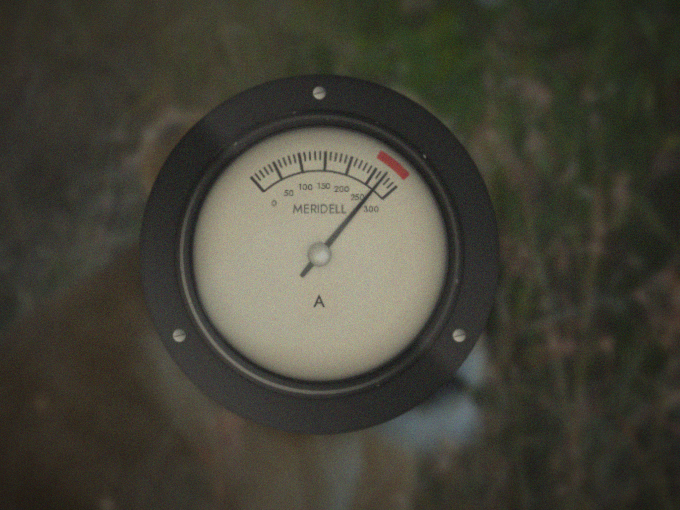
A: 270 A
